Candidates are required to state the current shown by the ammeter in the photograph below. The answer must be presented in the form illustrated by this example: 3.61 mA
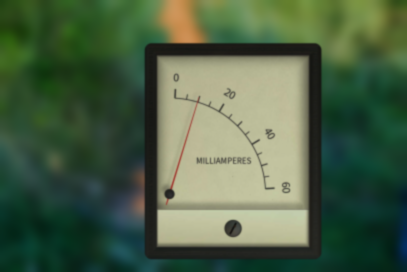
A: 10 mA
